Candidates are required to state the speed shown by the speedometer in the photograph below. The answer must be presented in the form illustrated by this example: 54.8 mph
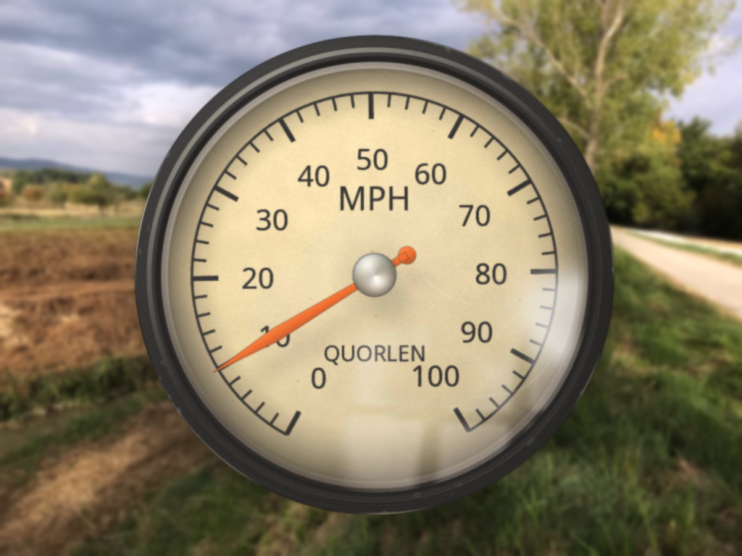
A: 10 mph
